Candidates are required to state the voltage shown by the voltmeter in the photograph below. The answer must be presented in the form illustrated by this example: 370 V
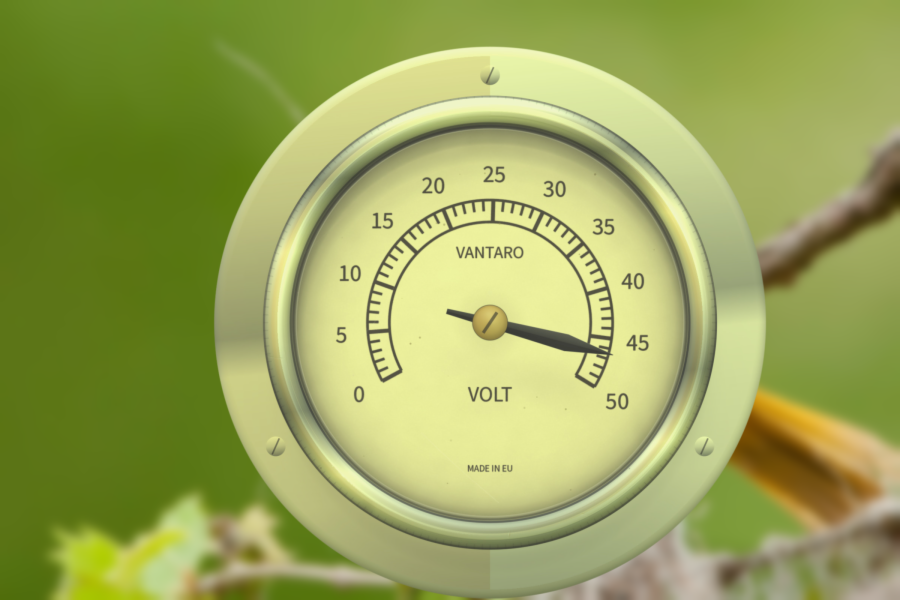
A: 46.5 V
